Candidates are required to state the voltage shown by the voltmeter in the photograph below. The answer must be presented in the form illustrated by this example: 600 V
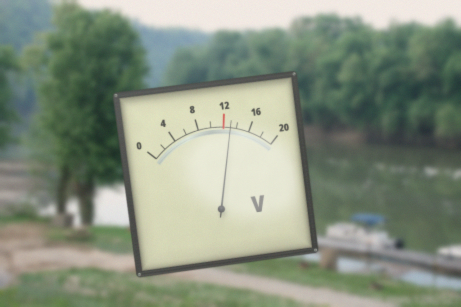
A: 13 V
